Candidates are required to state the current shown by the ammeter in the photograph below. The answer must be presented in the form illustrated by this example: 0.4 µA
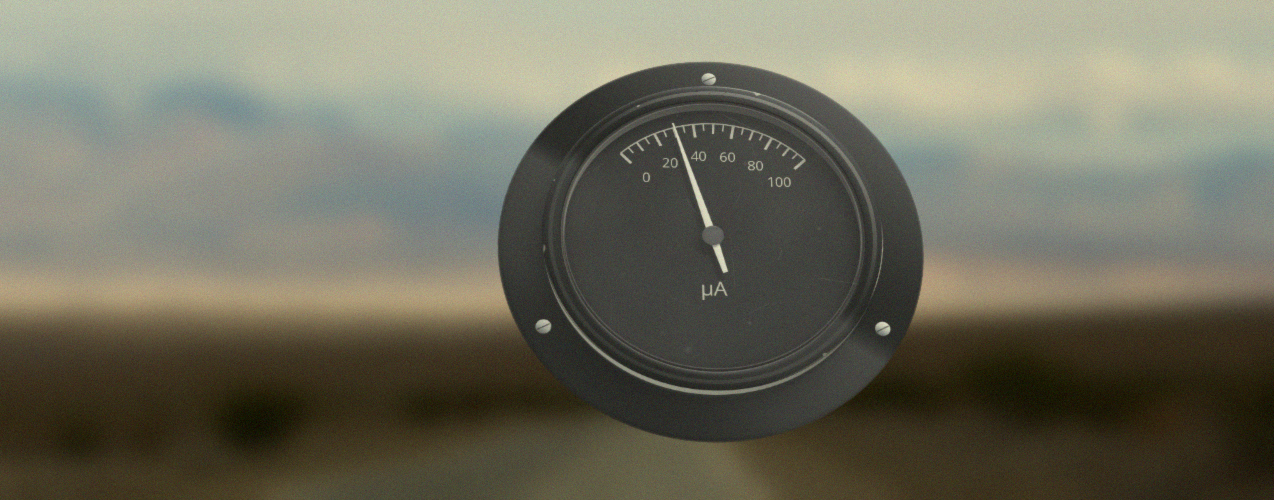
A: 30 µA
